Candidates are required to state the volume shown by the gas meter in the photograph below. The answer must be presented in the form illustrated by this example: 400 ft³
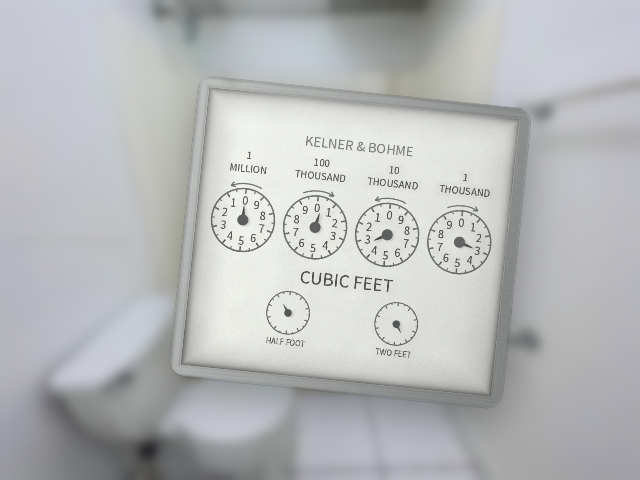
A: 3300 ft³
